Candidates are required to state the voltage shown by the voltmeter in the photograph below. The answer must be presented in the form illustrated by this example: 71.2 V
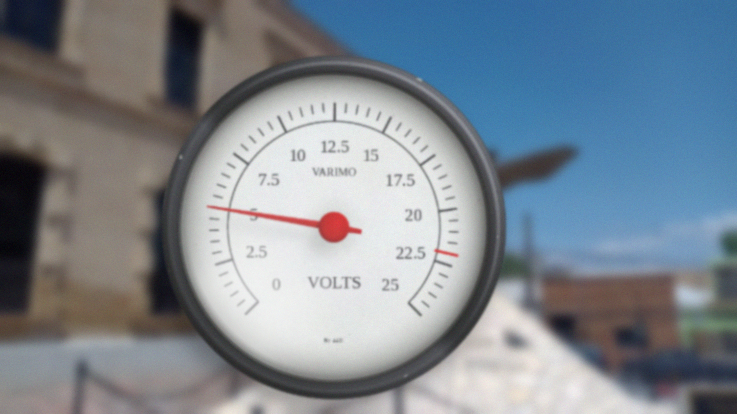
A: 5 V
